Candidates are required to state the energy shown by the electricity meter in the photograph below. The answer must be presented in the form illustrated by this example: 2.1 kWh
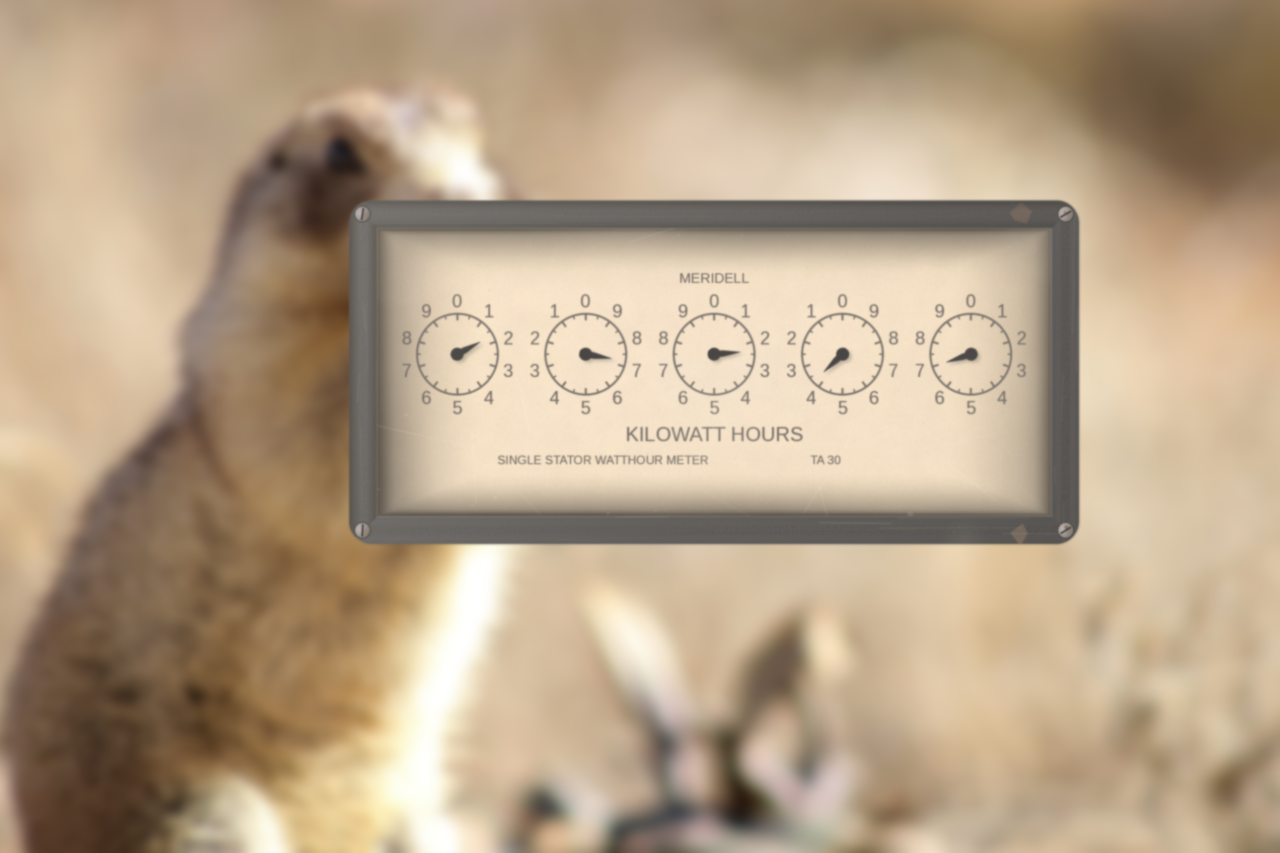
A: 17237 kWh
